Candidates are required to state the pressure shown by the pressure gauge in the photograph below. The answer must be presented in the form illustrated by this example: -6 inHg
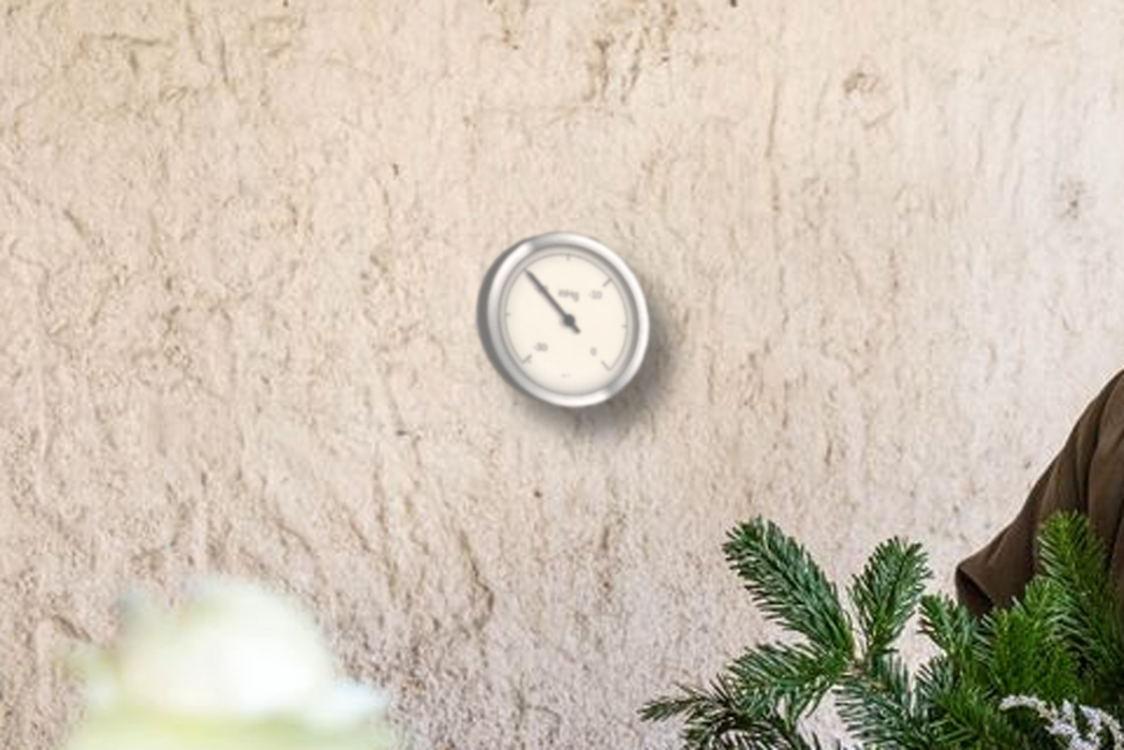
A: -20 inHg
